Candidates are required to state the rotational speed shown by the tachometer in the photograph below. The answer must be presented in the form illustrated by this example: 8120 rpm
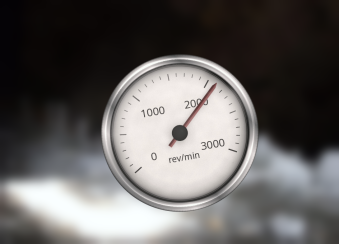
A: 2100 rpm
